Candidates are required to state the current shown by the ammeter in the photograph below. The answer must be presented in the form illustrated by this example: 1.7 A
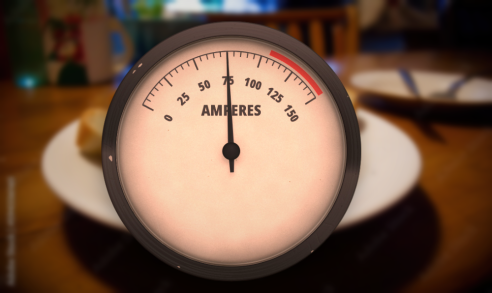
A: 75 A
